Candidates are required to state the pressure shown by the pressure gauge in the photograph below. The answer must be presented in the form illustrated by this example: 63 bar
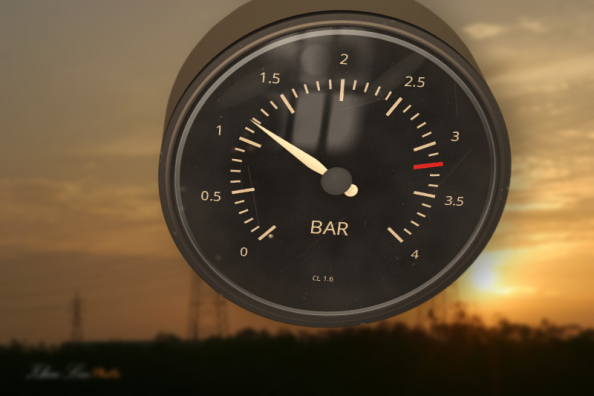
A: 1.2 bar
